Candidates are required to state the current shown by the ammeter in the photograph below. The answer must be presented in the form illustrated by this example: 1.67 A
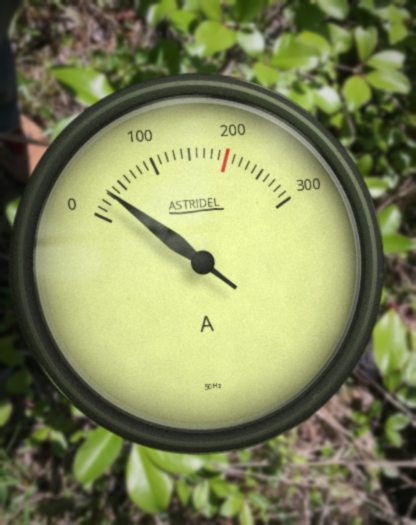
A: 30 A
